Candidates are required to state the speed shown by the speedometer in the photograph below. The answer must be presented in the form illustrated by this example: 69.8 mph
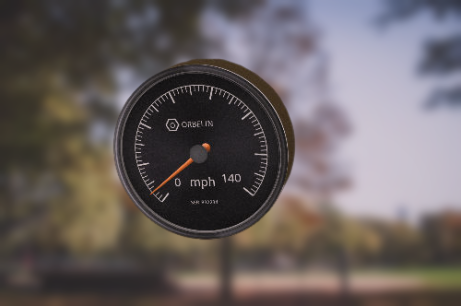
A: 6 mph
